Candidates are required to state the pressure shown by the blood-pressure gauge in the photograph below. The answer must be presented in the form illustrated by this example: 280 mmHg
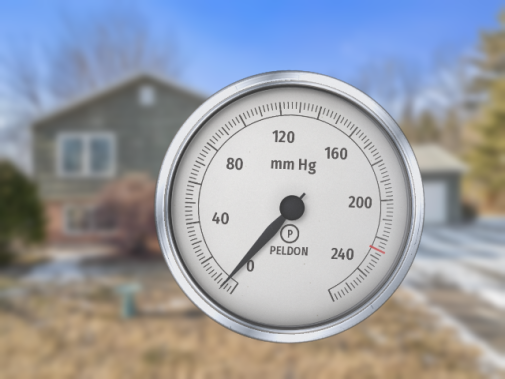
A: 6 mmHg
